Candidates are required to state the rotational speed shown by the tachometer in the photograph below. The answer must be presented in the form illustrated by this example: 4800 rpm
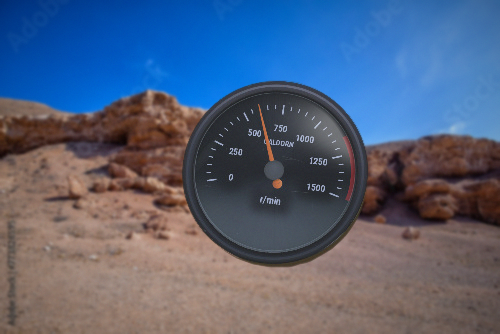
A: 600 rpm
